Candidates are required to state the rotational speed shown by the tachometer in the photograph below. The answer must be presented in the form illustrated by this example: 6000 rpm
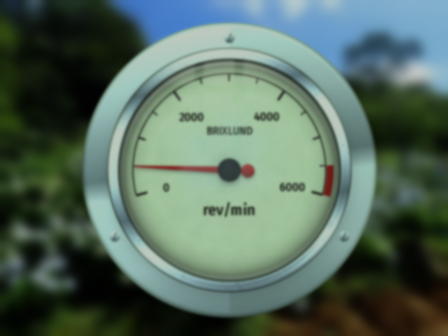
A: 500 rpm
